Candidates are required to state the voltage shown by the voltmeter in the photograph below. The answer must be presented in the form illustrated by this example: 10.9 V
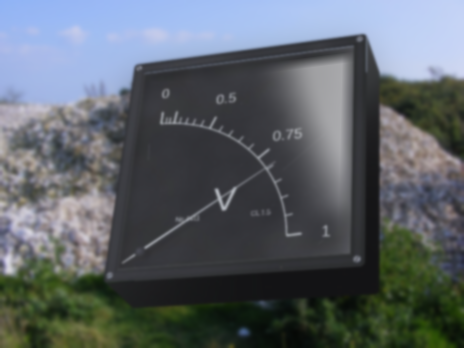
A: 0.8 V
